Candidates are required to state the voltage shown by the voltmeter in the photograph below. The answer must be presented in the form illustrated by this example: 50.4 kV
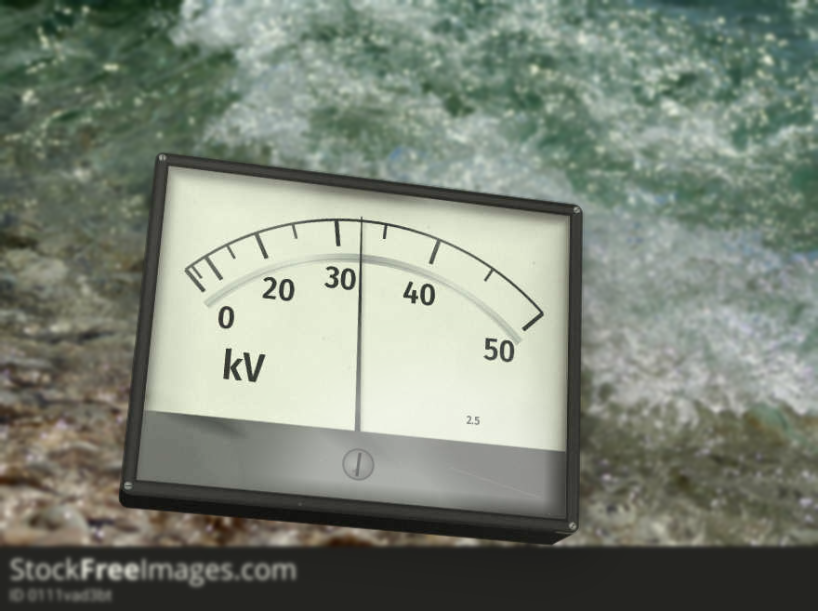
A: 32.5 kV
